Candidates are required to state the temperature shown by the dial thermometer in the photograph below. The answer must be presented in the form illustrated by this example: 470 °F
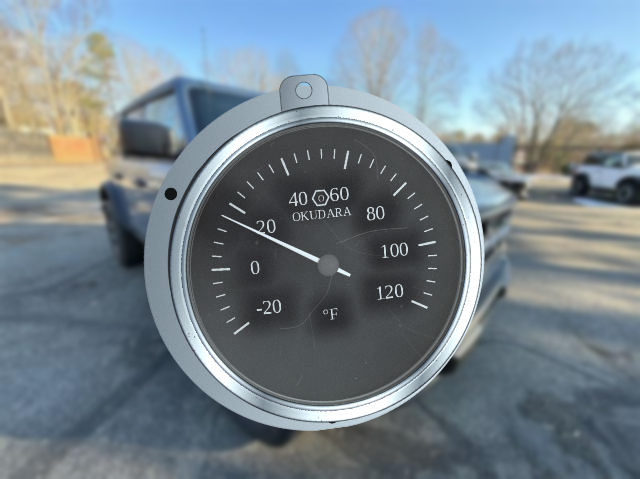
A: 16 °F
